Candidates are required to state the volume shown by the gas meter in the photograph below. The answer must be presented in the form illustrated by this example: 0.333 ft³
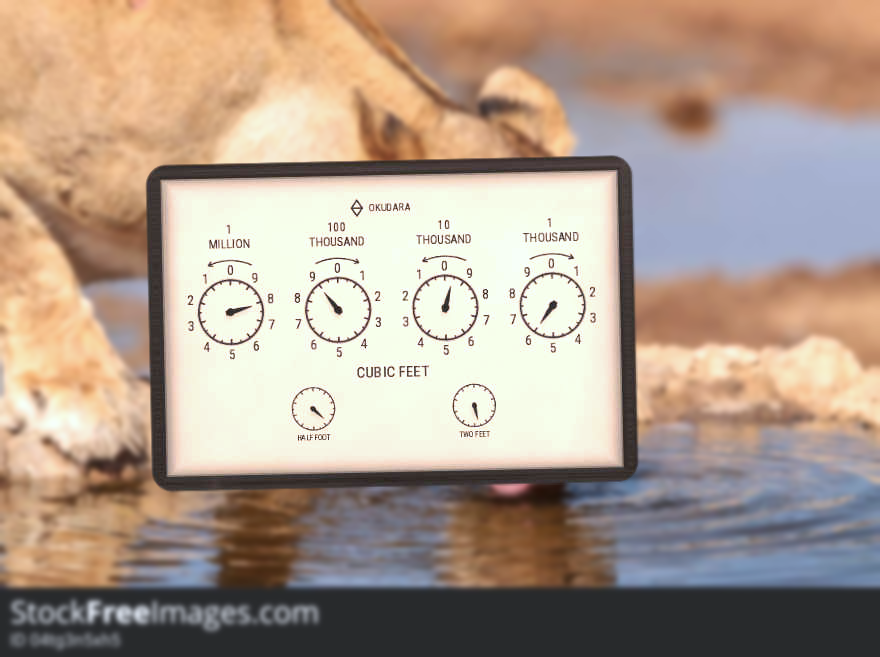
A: 789600 ft³
